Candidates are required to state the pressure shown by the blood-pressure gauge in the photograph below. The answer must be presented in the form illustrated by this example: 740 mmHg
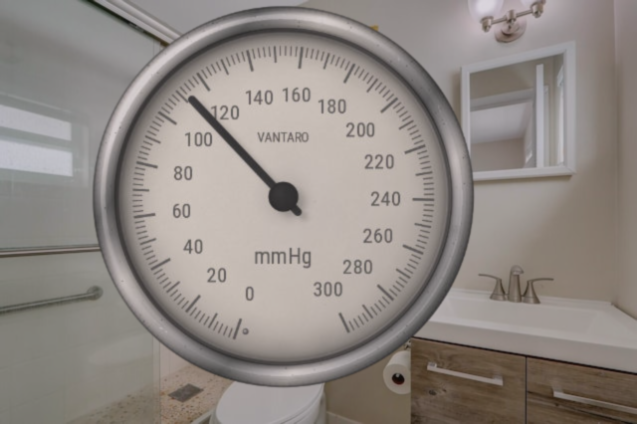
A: 112 mmHg
